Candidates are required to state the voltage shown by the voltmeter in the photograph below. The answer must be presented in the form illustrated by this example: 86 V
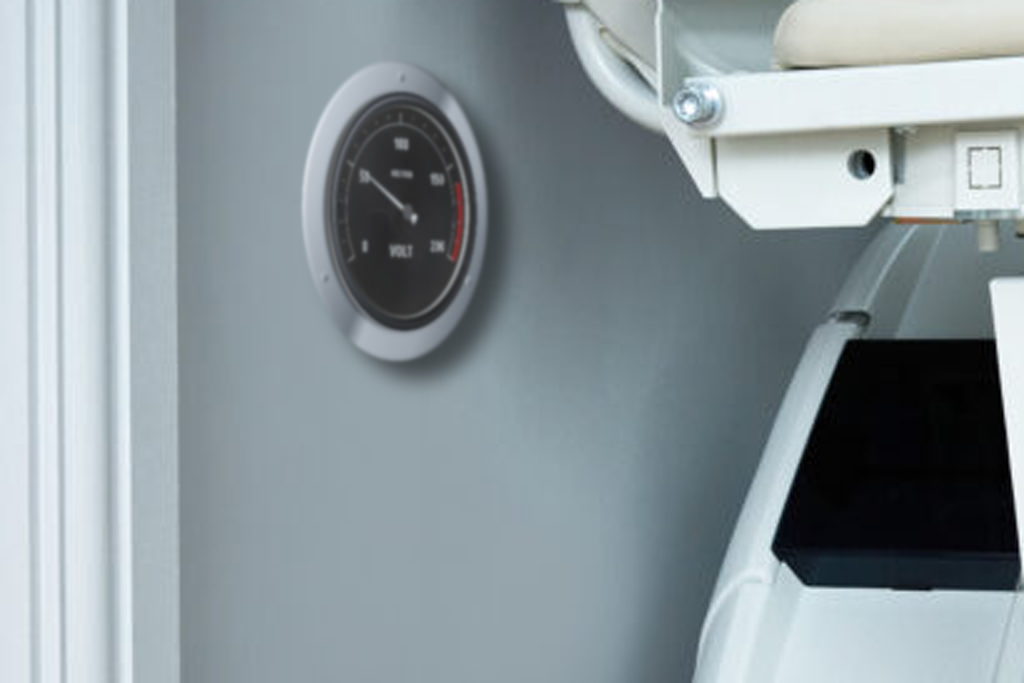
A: 50 V
